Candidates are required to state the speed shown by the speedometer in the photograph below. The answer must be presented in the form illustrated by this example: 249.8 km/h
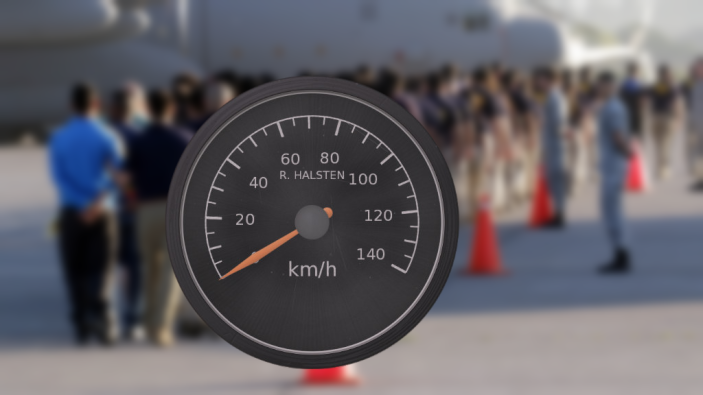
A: 0 km/h
